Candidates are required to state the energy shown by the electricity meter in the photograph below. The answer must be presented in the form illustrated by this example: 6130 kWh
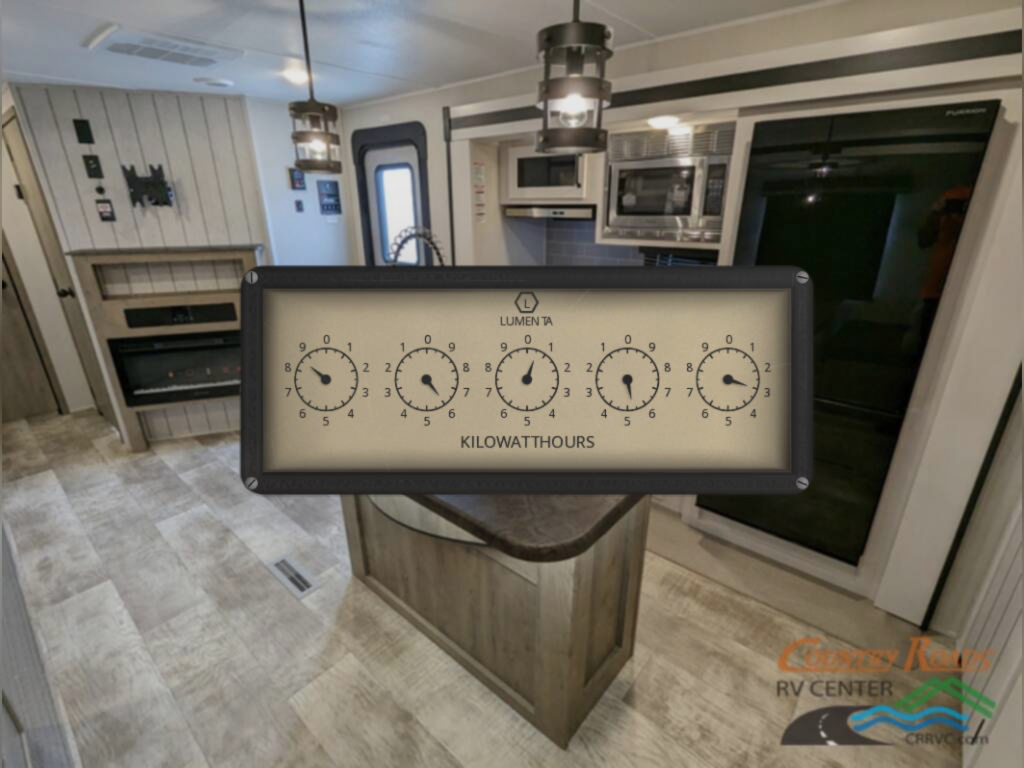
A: 86053 kWh
